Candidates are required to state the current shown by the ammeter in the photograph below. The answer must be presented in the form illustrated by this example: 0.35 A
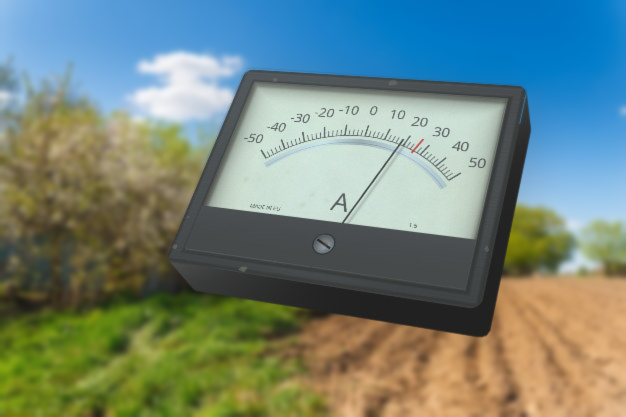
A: 20 A
